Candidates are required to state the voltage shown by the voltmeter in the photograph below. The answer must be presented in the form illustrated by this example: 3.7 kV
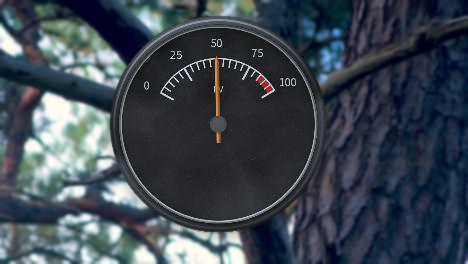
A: 50 kV
